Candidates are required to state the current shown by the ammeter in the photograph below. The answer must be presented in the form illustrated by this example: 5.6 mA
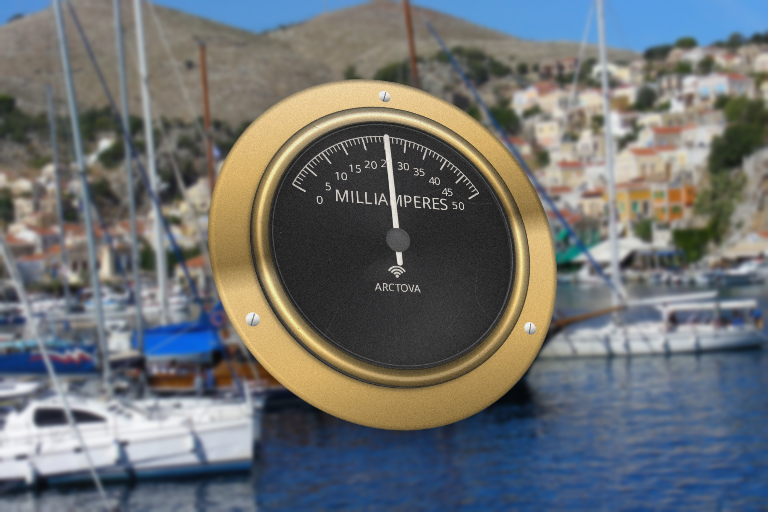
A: 25 mA
